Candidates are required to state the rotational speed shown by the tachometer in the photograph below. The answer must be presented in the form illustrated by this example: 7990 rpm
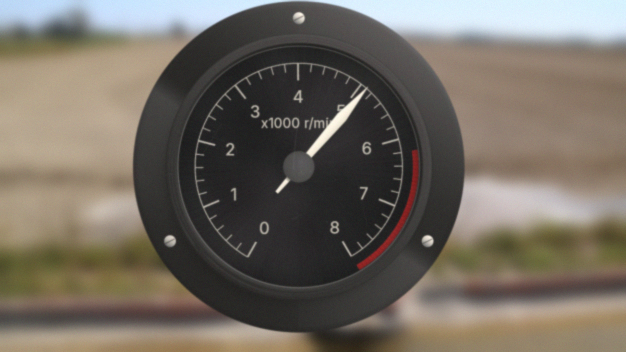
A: 5100 rpm
